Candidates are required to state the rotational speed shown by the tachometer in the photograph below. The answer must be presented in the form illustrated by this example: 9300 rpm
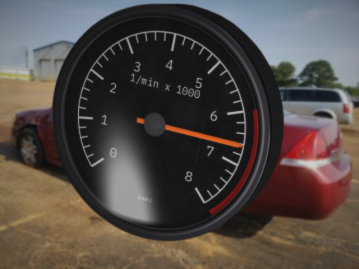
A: 6600 rpm
